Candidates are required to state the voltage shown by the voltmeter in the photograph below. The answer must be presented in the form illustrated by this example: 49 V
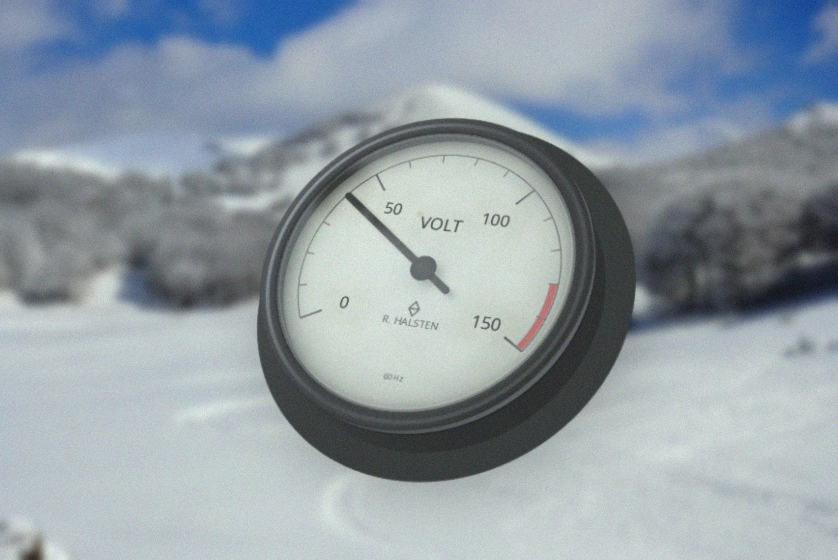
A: 40 V
